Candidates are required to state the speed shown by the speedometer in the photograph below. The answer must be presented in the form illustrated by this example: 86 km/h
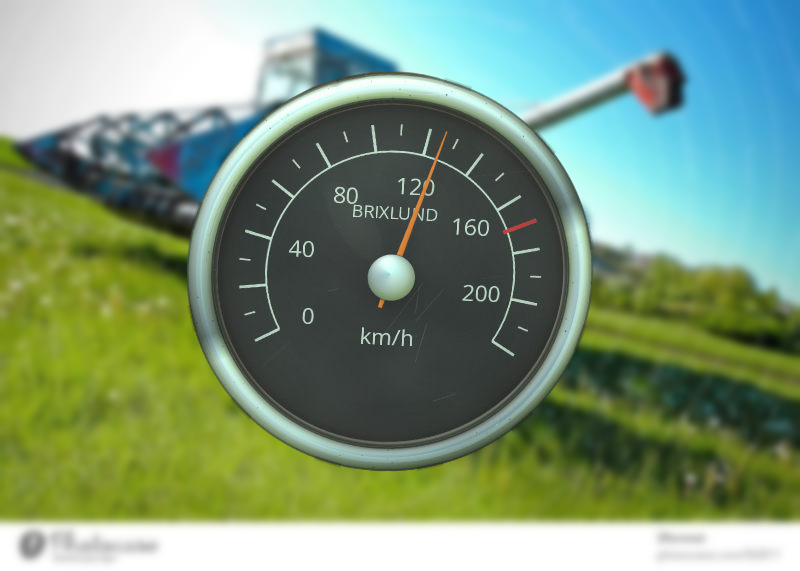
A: 125 km/h
